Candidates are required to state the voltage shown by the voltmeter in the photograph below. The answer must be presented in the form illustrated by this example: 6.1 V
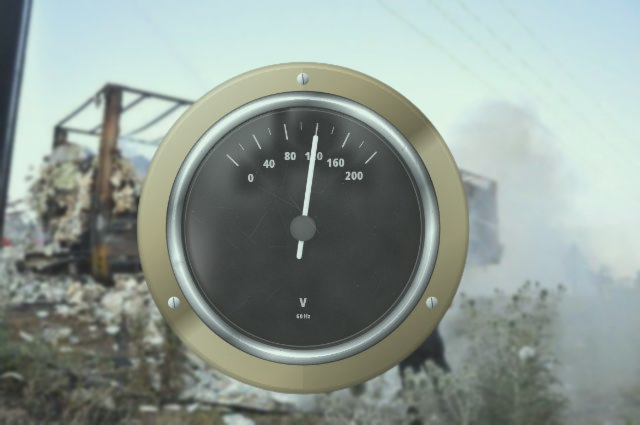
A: 120 V
